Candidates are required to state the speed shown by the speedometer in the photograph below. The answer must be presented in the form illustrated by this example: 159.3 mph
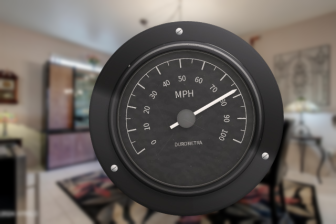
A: 77.5 mph
